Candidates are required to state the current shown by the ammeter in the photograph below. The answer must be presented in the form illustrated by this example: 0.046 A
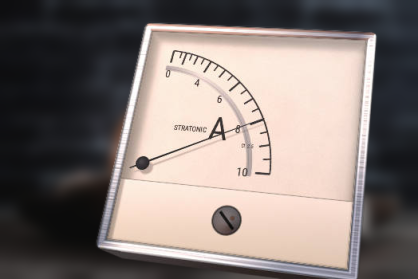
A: 8 A
